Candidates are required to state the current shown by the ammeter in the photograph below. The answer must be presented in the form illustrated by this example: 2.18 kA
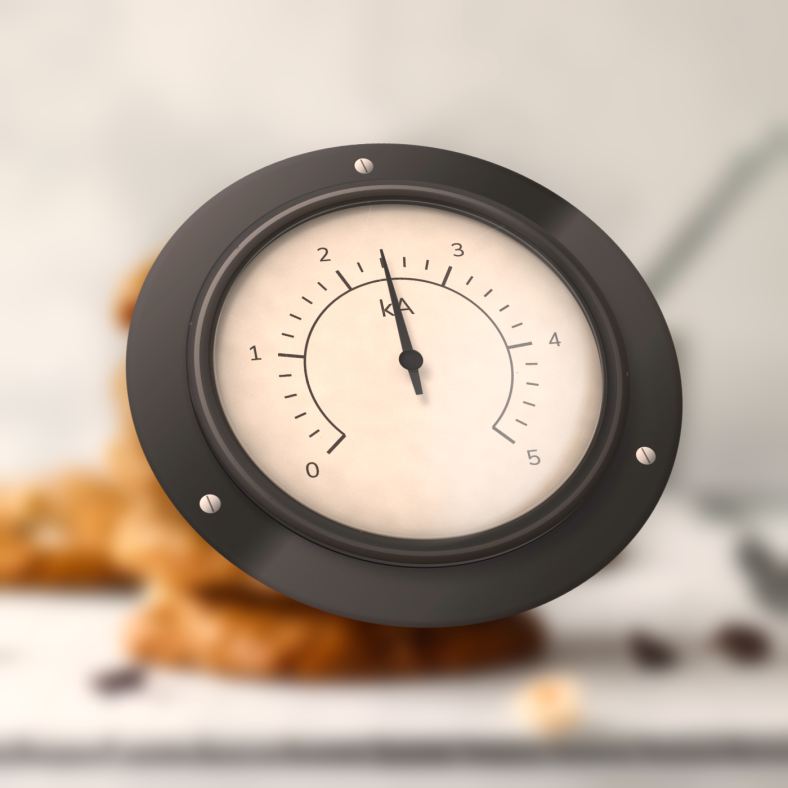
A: 2.4 kA
